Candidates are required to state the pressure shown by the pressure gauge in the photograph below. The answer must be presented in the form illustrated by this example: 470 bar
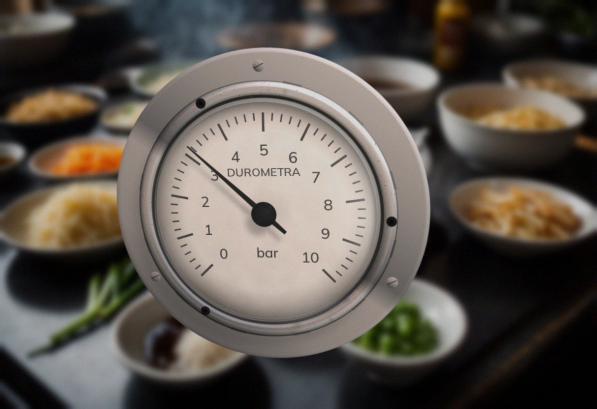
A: 3.2 bar
